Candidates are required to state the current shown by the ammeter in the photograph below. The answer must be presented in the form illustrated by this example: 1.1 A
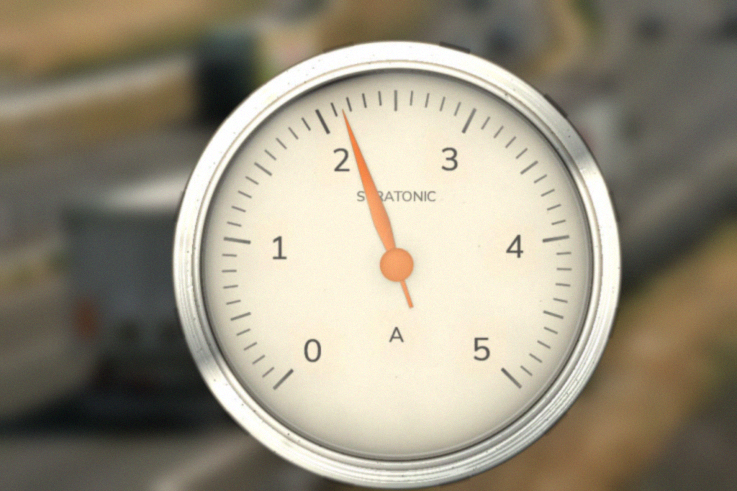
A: 2.15 A
